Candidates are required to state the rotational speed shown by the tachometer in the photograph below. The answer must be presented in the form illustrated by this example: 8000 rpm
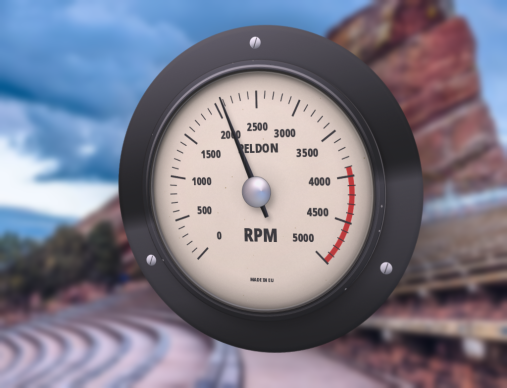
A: 2100 rpm
